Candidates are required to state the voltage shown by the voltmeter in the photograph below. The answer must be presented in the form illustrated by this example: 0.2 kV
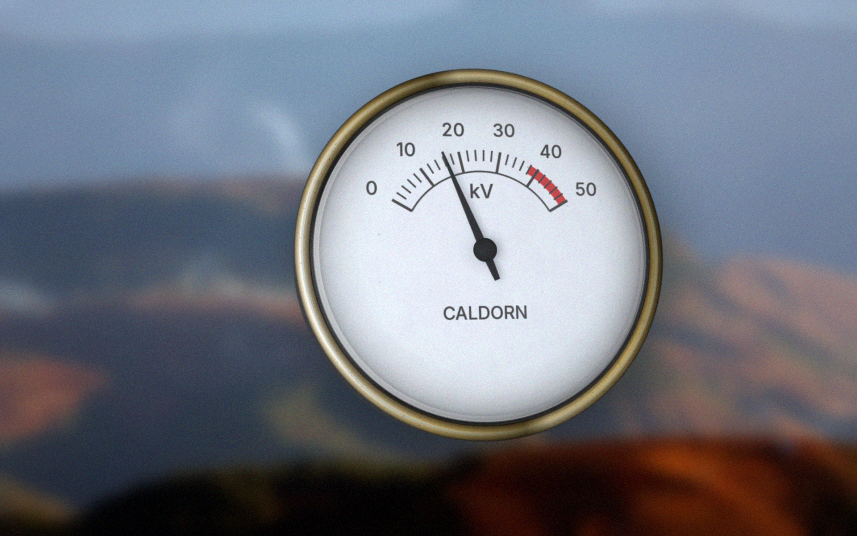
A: 16 kV
